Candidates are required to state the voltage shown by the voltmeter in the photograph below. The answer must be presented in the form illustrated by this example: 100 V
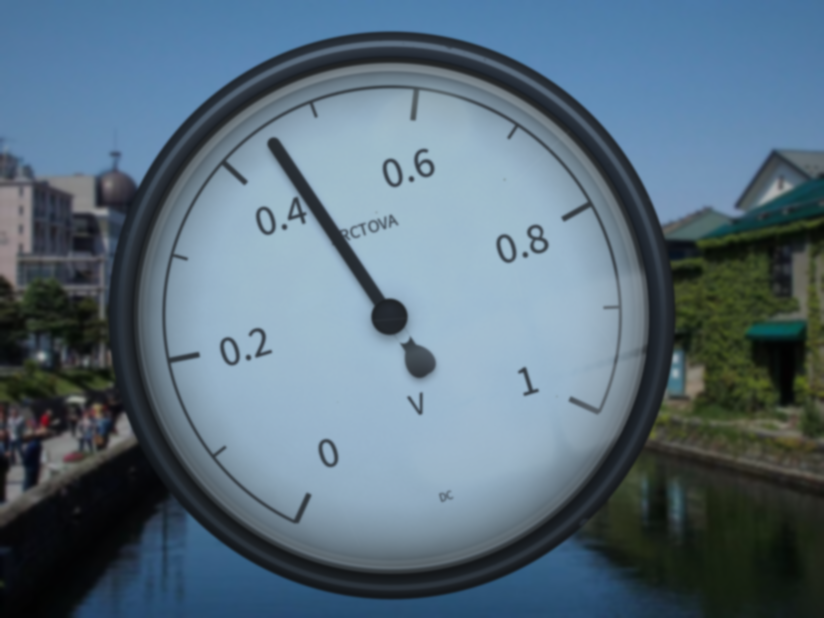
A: 0.45 V
